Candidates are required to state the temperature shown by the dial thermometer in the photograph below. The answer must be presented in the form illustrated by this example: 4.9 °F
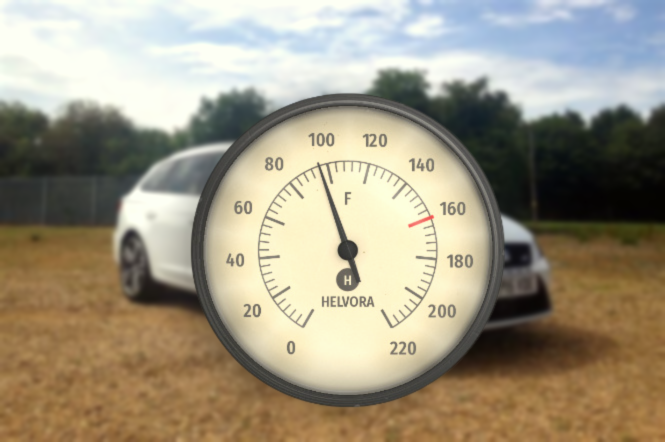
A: 96 °F
